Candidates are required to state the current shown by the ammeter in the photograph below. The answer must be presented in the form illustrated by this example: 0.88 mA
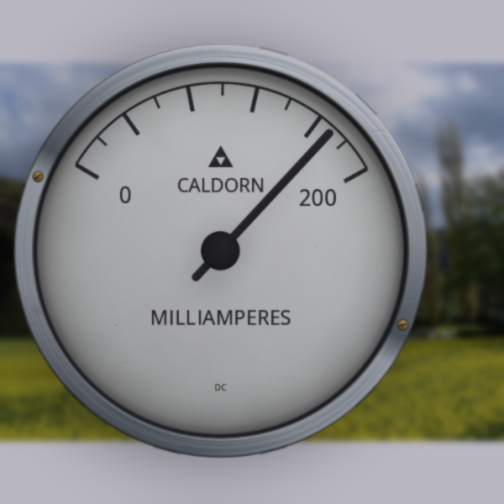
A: 170 mA
